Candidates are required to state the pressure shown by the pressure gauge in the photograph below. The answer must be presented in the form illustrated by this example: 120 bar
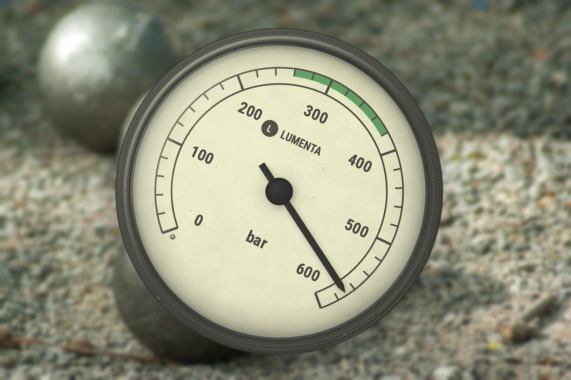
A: 570 bar
